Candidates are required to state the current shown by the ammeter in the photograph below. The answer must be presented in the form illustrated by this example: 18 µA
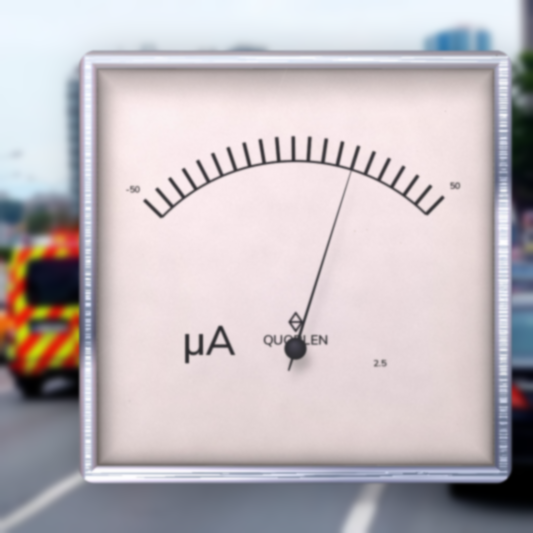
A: 20 µA
